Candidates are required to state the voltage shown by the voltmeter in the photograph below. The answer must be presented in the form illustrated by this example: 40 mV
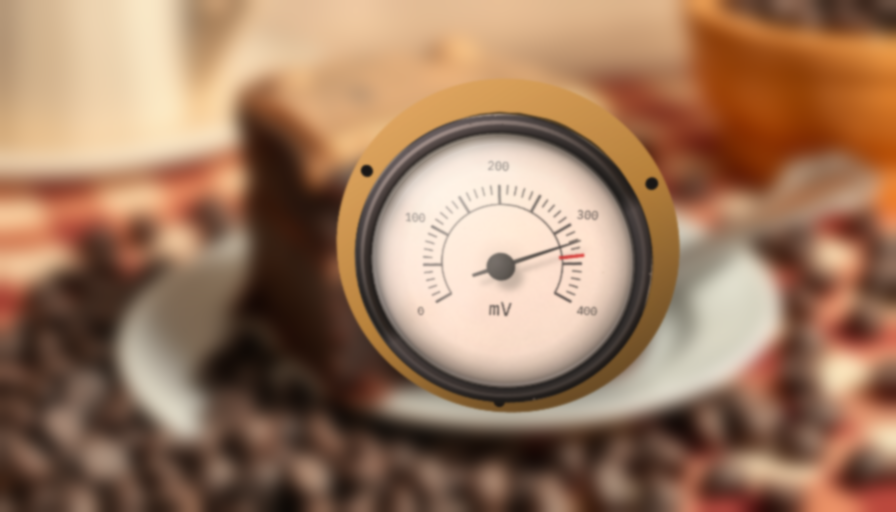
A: 320 mV
